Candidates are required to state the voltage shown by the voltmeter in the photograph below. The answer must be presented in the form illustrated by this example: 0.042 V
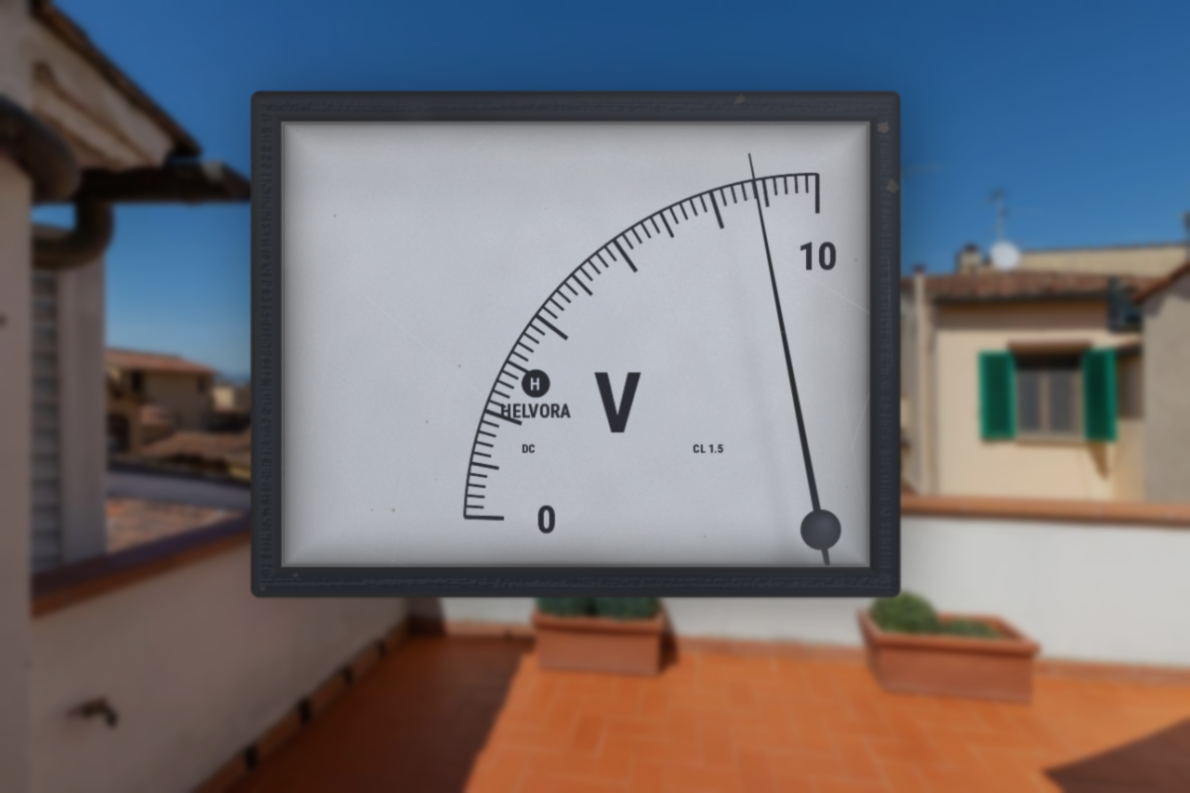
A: 8.8 V
